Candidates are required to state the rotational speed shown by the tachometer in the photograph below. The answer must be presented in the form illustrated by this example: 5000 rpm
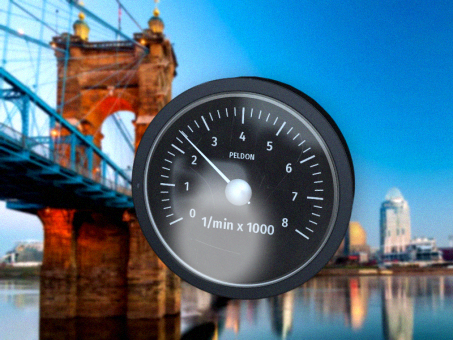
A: 2400 rpm
